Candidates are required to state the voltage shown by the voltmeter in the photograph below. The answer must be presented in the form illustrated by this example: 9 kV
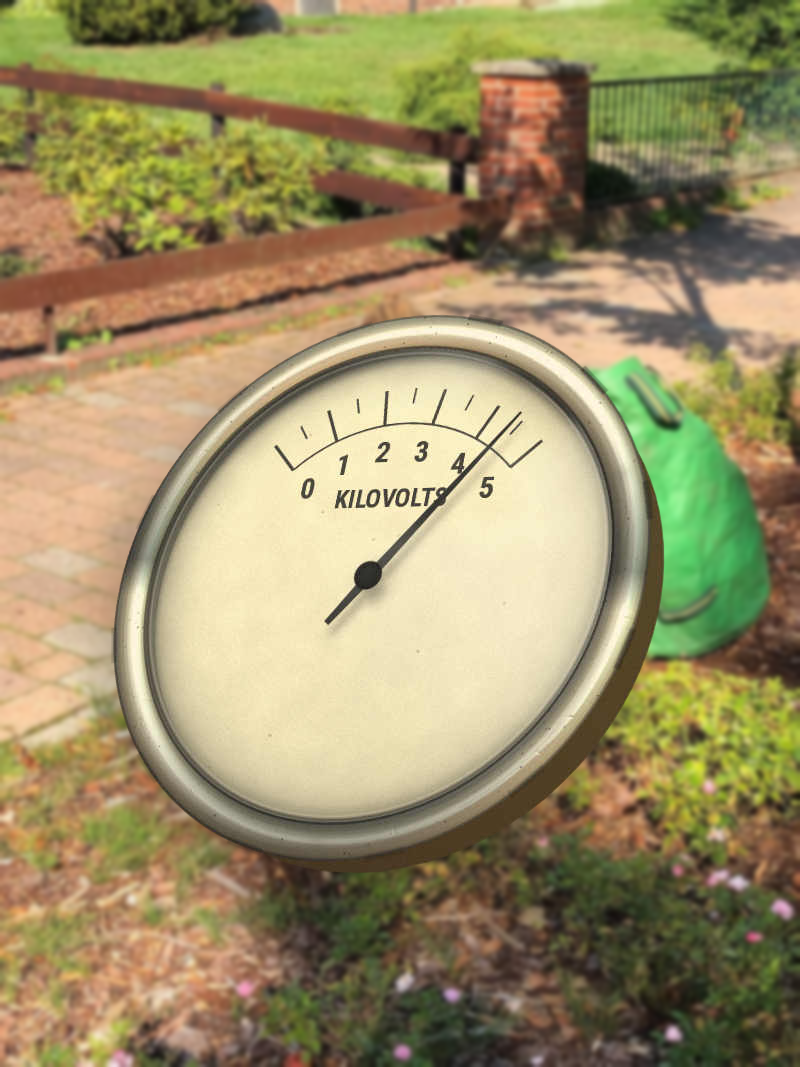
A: 4.5 kV
